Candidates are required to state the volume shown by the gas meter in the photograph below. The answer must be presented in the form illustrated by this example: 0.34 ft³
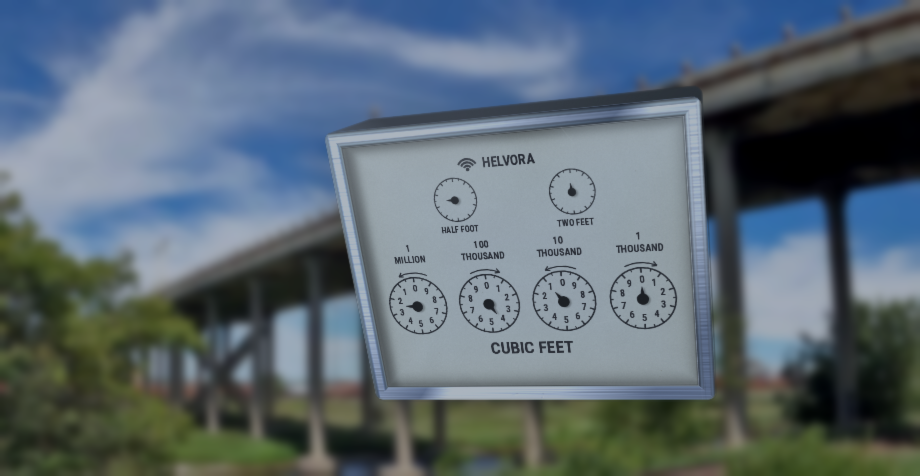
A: 241000 ft³
